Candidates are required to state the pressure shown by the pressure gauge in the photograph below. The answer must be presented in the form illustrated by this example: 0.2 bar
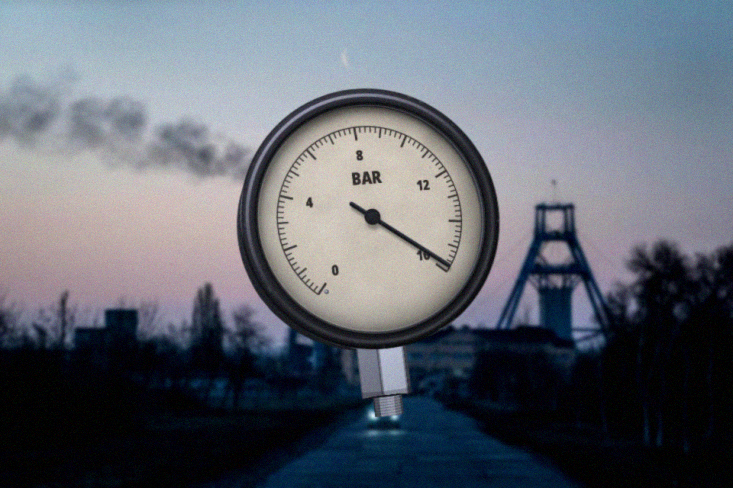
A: 15.8 bar
